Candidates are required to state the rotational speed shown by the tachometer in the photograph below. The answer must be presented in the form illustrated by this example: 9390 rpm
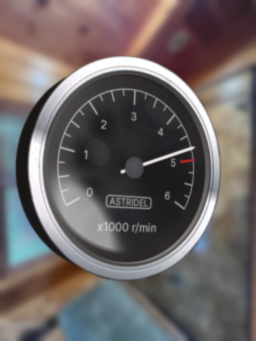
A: 4750 rpm
